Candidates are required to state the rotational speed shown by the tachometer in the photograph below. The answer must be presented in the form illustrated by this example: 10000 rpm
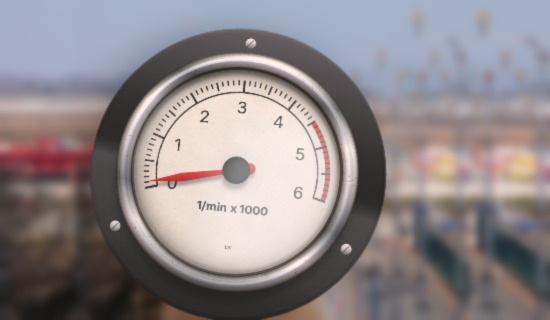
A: 100 rpm
